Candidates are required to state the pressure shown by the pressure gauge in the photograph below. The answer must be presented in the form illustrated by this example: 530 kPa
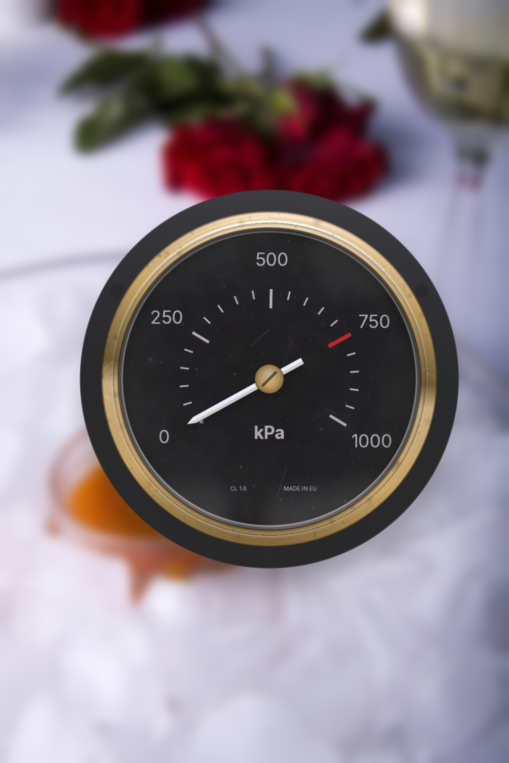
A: 0 kPa
